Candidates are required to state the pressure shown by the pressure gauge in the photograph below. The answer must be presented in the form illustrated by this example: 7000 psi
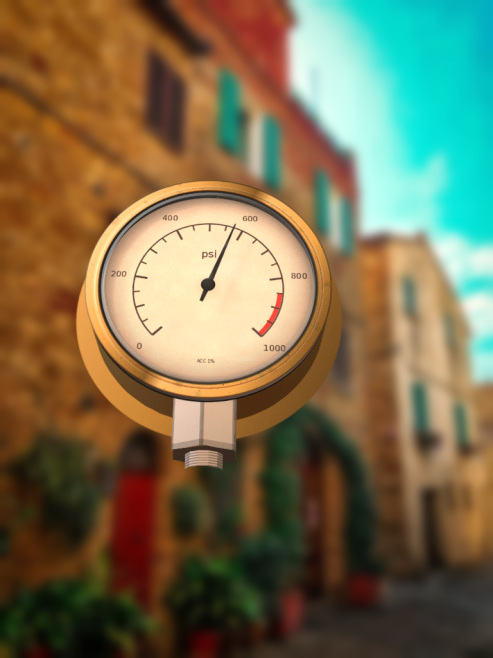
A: 575 psi
